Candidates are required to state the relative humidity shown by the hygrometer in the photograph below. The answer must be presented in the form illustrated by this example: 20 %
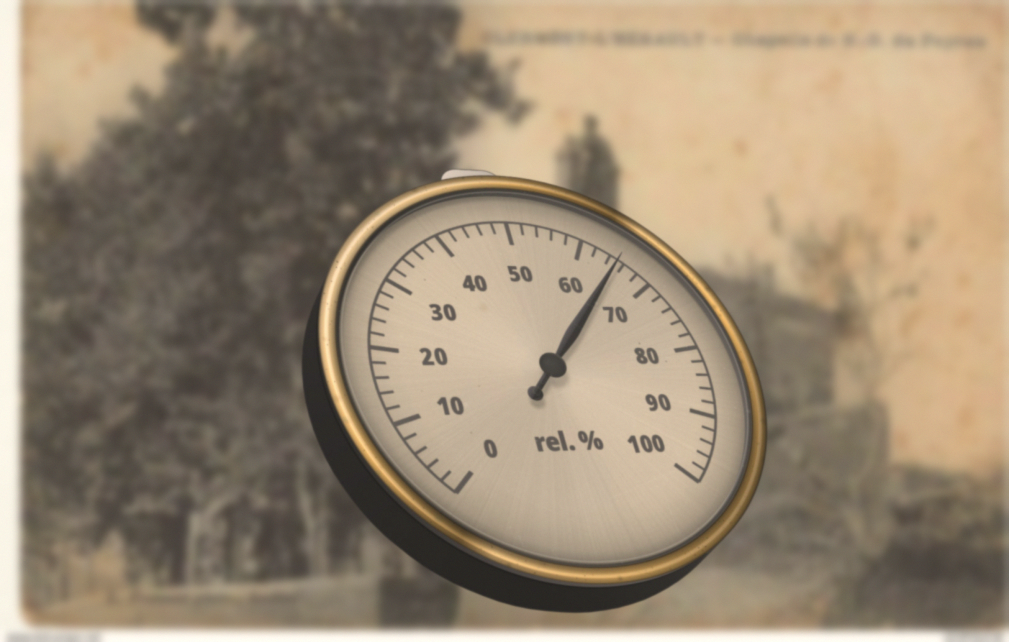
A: 65 %
